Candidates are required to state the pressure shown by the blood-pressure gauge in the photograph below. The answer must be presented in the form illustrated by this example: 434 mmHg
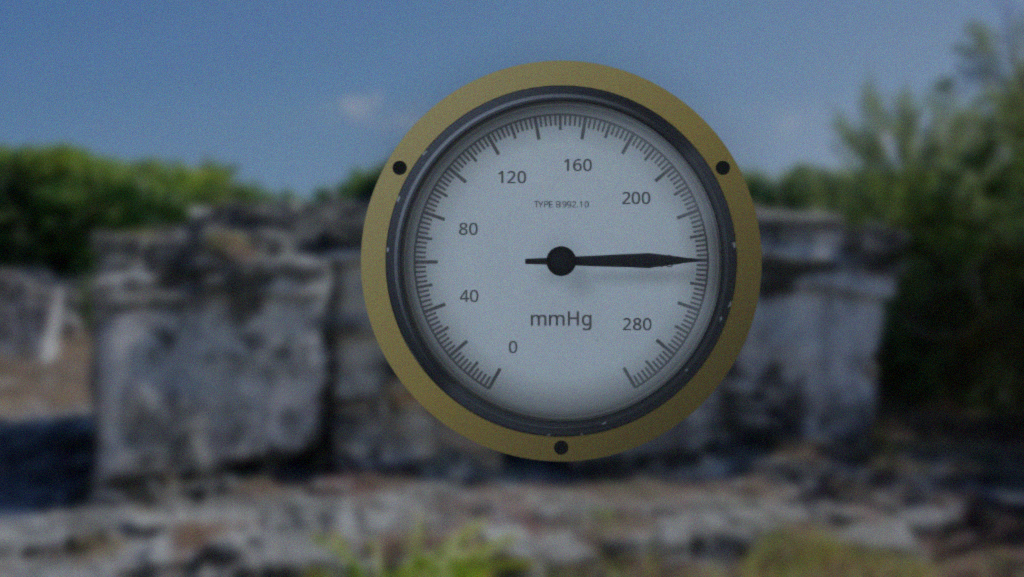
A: 240 mmHg
